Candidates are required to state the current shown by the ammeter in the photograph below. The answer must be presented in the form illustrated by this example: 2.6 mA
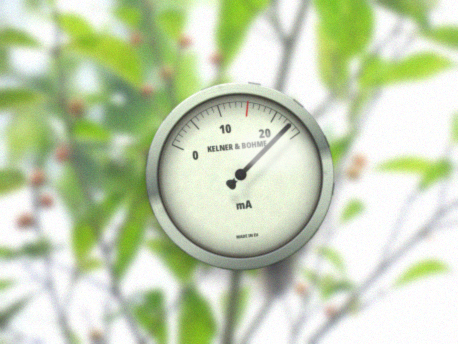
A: 23 mA
